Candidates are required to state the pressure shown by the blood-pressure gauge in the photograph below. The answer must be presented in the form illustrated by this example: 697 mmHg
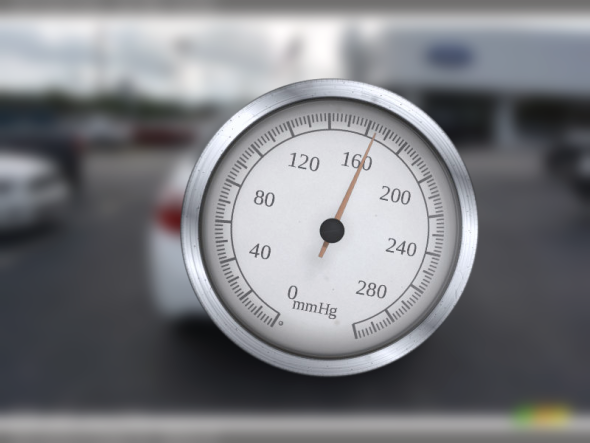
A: 164 mmHg
